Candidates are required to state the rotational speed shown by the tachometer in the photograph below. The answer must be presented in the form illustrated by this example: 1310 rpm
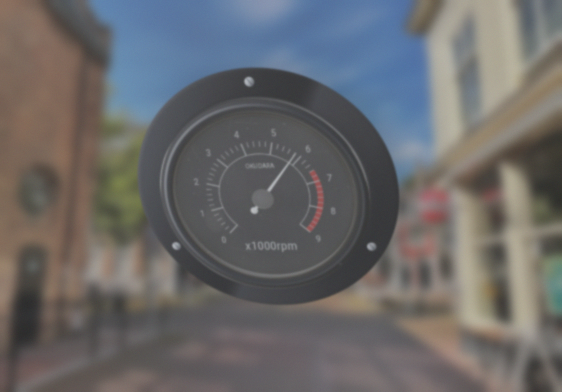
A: 5800 rpm
